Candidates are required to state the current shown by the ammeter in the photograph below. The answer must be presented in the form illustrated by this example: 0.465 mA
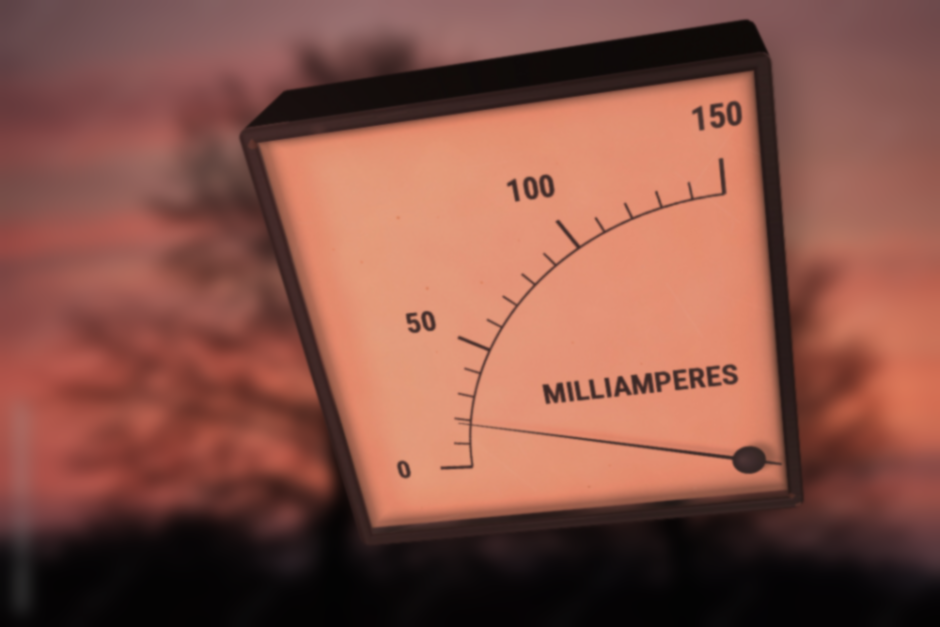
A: 20 mA
